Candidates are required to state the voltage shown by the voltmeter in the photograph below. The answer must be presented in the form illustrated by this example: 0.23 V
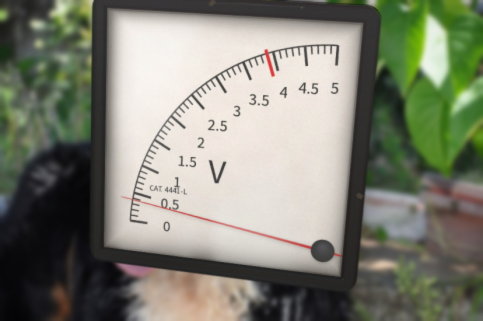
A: 0.4 V
